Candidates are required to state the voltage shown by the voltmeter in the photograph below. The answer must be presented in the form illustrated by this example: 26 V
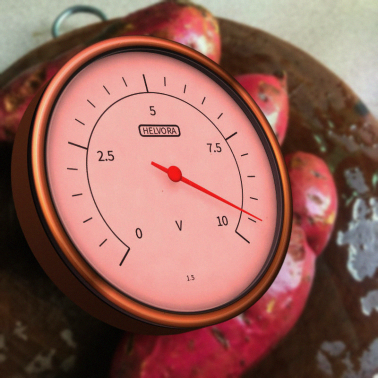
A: 9.5 V
